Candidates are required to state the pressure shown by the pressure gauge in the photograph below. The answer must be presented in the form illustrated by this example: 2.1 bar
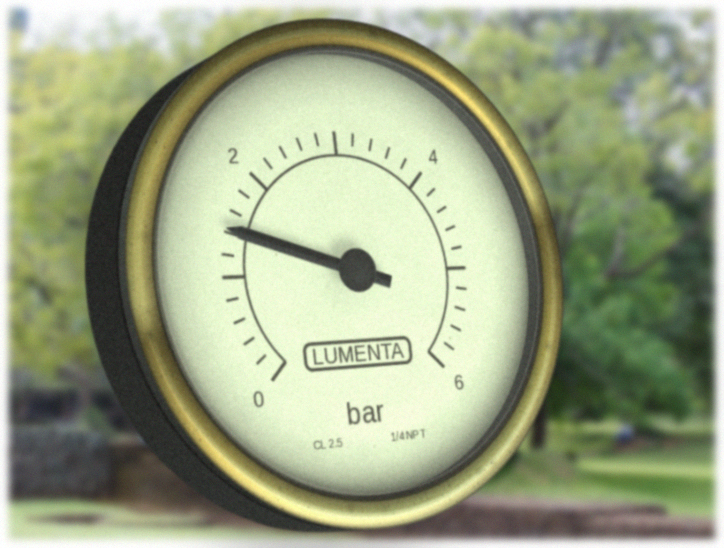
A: 1.4 bar
